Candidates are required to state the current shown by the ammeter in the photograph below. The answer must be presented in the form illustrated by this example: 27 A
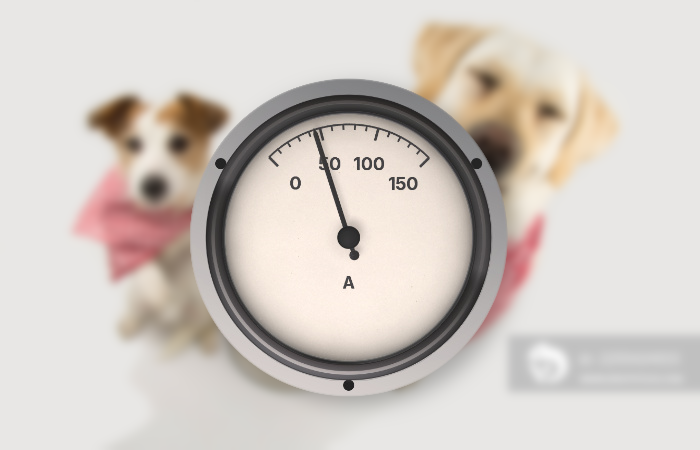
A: 45 A
